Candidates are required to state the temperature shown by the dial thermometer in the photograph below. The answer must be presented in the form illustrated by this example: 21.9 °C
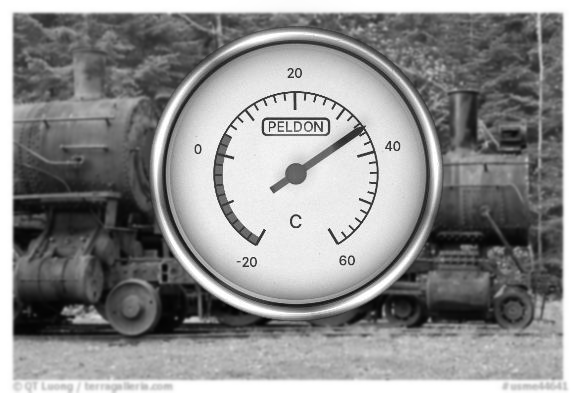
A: 35 °C
